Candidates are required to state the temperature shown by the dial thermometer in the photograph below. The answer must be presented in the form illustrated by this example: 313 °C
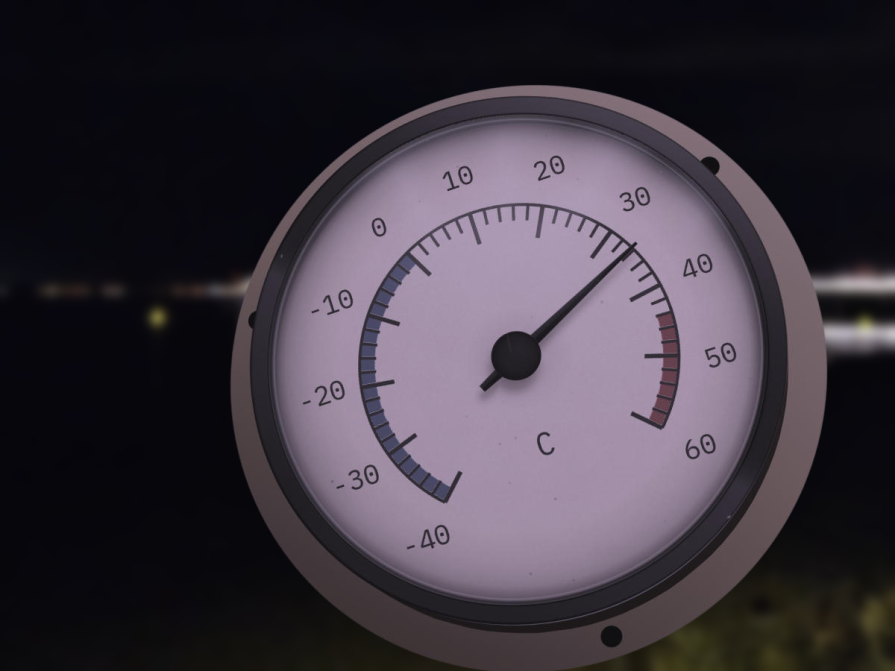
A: 34 °C
